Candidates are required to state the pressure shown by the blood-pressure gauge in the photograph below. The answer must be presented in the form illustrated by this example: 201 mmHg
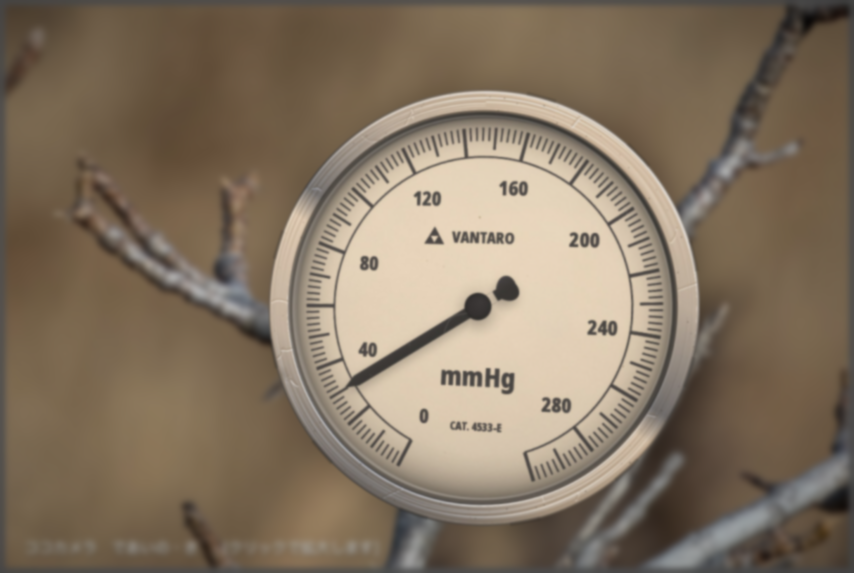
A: 30 mmHg
